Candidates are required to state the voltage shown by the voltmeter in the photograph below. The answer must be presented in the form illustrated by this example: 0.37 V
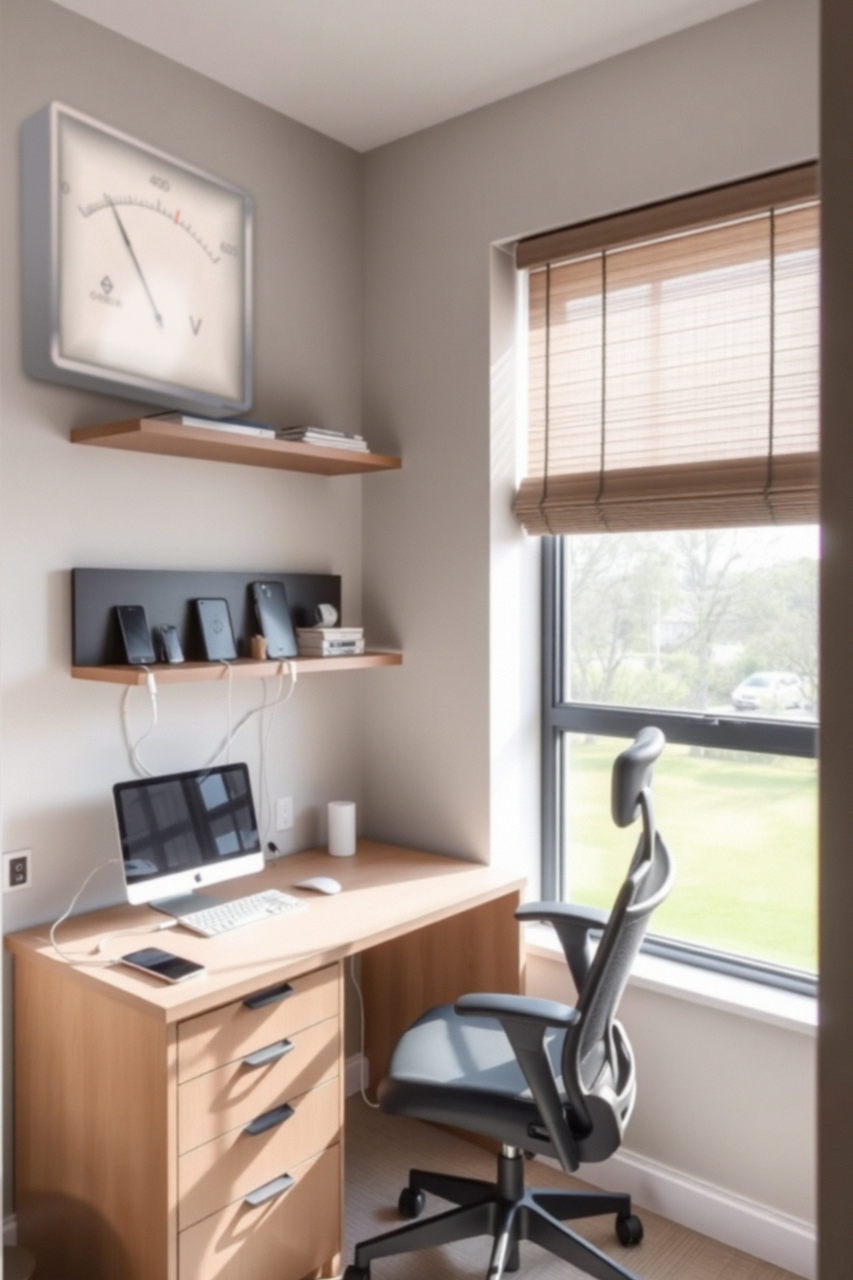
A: 200 V
